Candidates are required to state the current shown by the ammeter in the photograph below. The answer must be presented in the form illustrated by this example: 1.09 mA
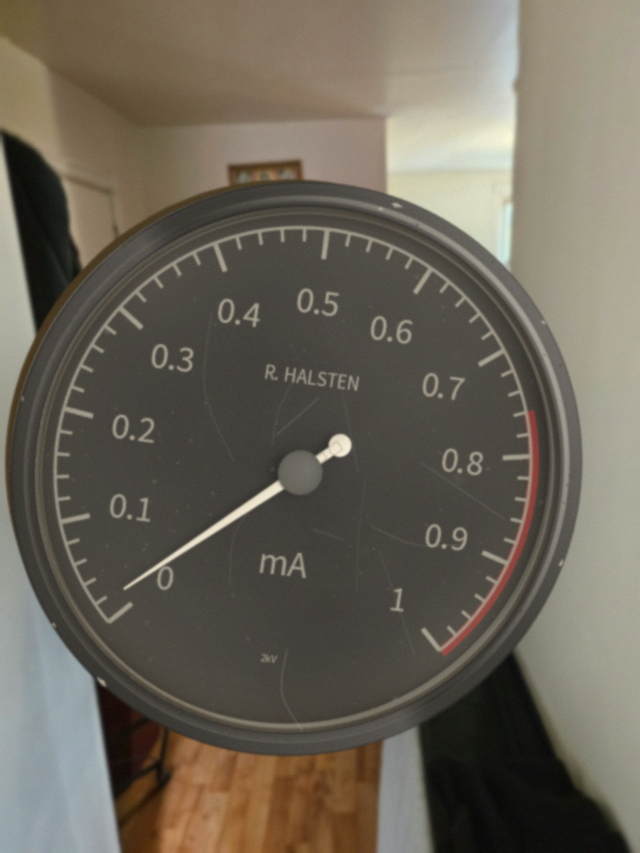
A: 0.02 mA
